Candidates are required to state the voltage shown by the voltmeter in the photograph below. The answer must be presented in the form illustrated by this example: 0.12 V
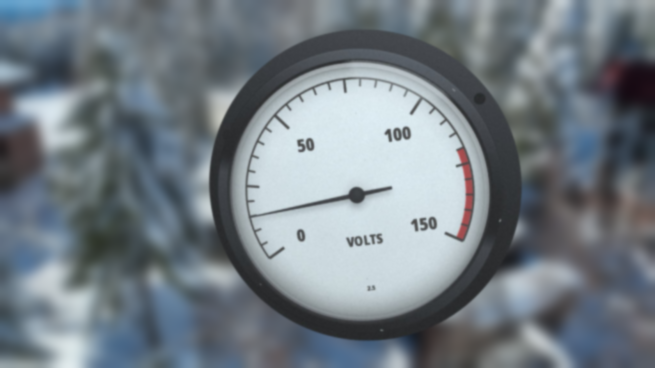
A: 15 V
